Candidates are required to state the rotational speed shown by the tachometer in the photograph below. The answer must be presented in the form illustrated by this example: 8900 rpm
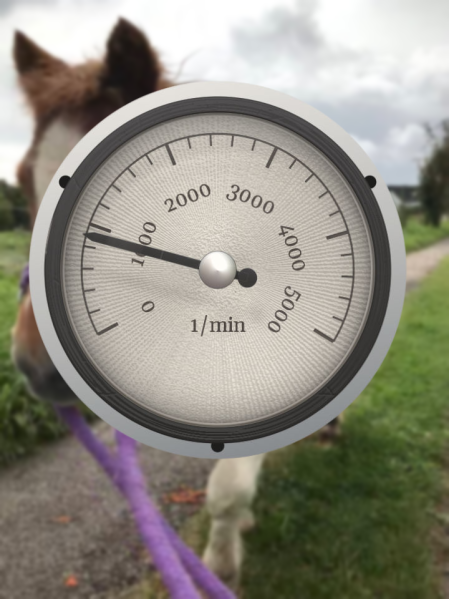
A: 900 rpm
